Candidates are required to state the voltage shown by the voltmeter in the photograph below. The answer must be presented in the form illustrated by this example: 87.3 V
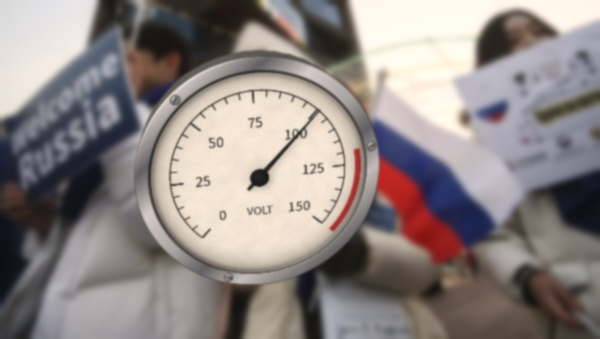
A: 100 V
